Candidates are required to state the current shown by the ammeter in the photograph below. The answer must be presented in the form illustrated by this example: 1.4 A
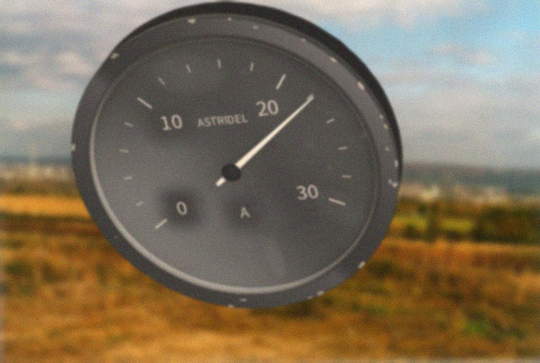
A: 22 A
